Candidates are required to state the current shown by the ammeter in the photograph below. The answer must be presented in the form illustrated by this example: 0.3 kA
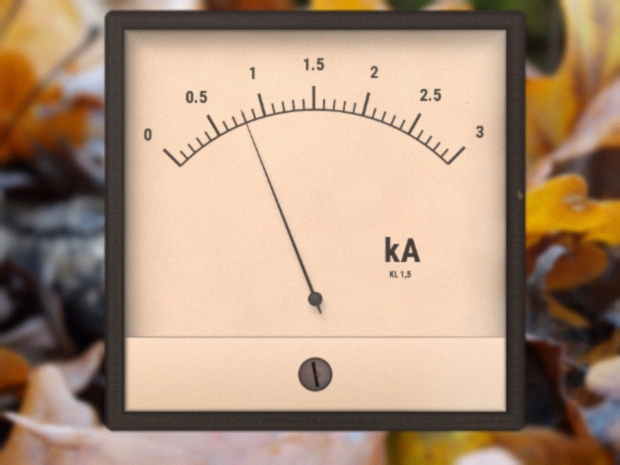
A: 0.8 kA
